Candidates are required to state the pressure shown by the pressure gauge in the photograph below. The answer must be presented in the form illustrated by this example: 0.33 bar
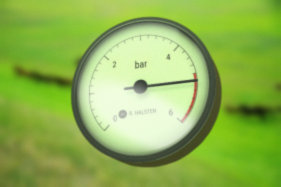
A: 5 bar
